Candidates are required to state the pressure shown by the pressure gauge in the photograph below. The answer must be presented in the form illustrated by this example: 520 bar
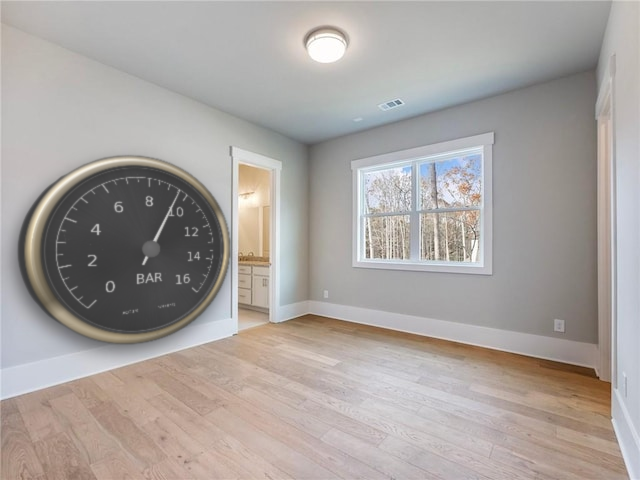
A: 9.5 bar
